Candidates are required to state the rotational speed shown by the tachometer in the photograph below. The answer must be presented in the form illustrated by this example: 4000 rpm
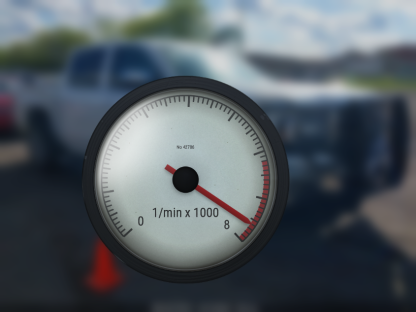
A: 7600 rpm
